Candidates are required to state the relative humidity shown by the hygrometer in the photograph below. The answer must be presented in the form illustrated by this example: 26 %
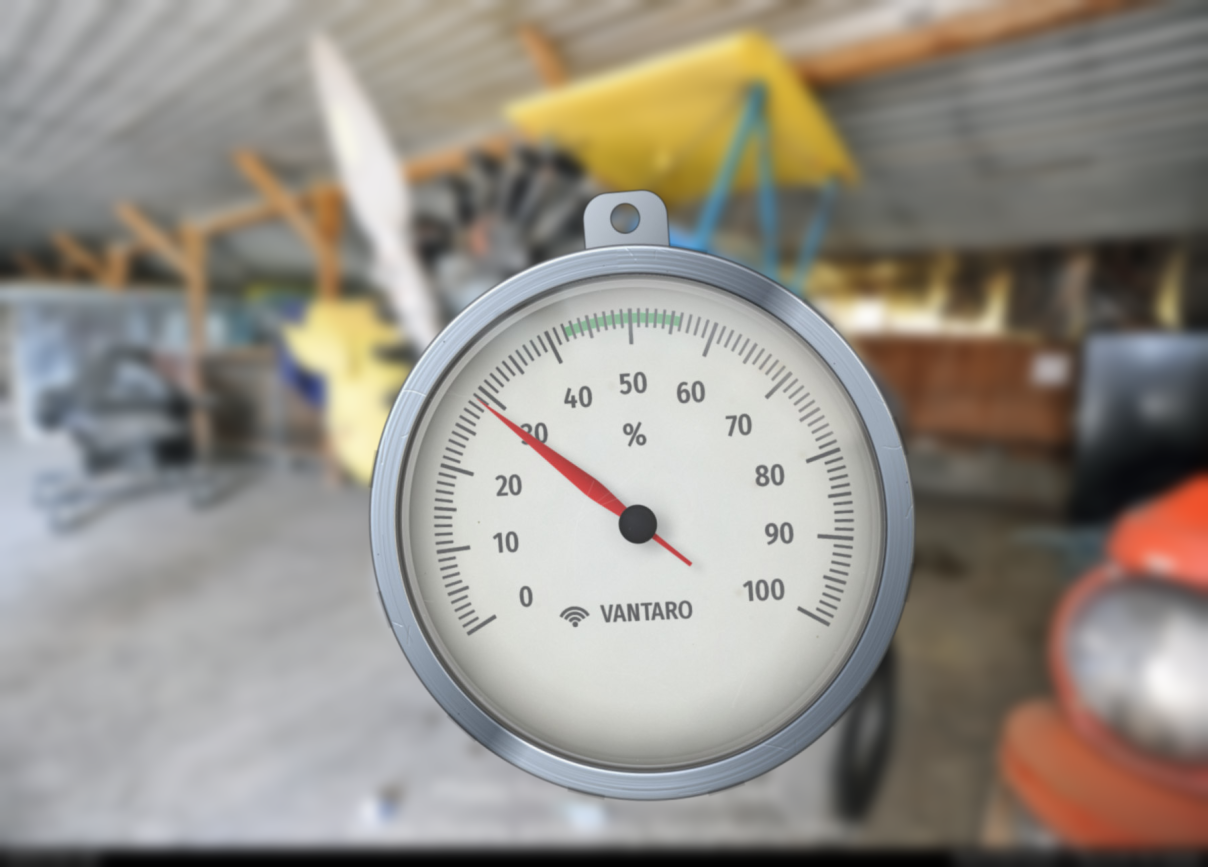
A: 29 %
